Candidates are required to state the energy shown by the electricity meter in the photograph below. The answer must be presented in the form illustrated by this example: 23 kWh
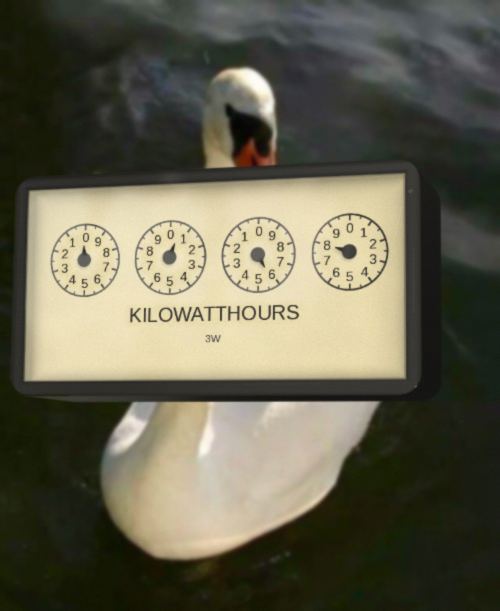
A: 58 kWh
